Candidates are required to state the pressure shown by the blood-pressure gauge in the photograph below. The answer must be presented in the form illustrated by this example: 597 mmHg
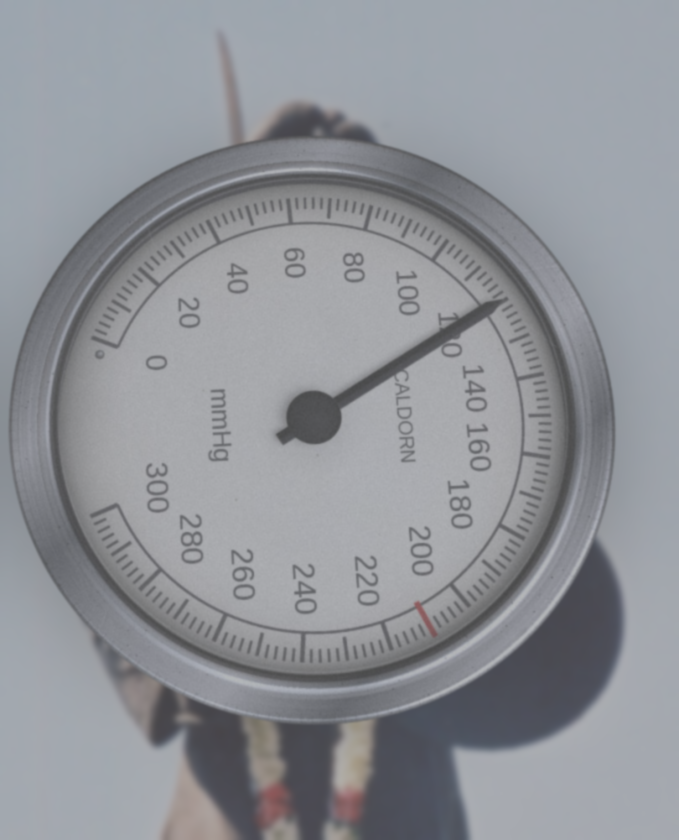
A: 120 mmHg
